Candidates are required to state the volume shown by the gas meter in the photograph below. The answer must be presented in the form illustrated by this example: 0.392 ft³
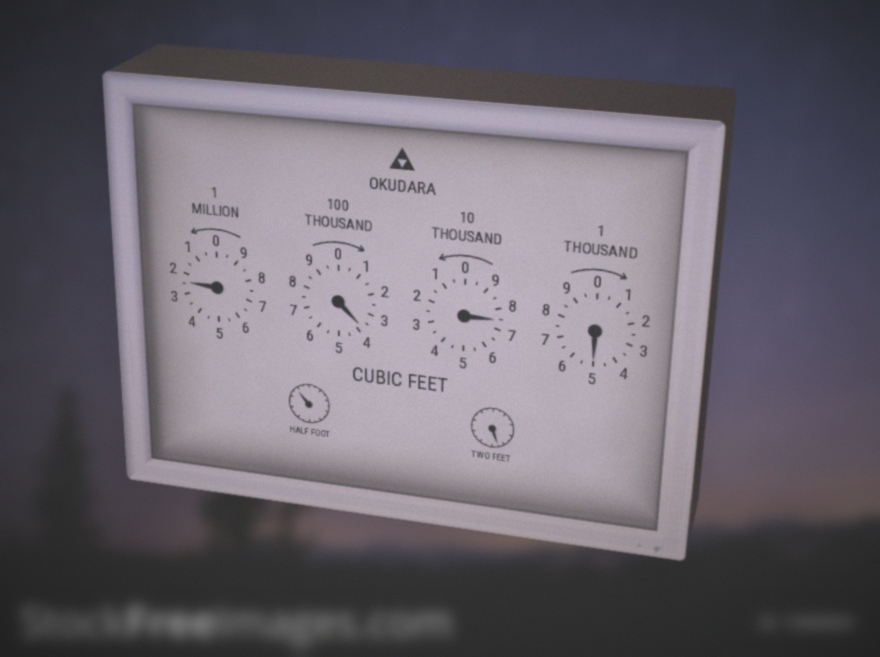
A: 237500 ft³
